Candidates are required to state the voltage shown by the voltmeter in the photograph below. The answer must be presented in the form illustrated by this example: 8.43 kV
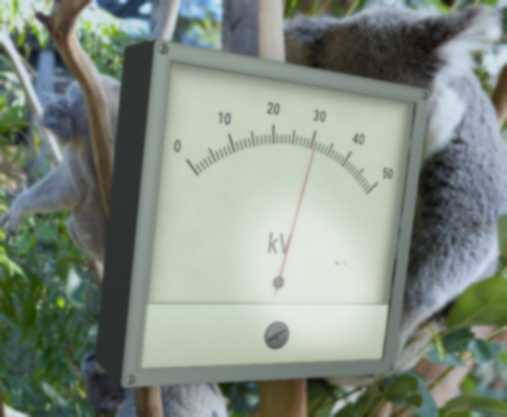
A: 30 kV
